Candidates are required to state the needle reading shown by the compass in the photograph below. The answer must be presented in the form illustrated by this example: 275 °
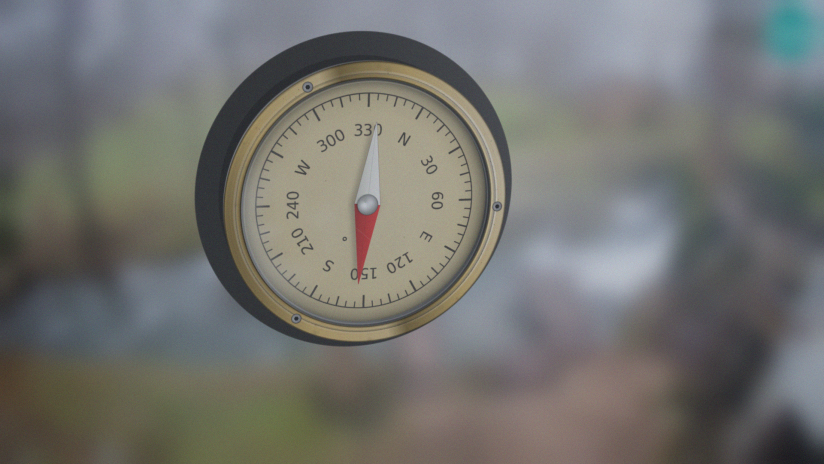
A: 155 °
